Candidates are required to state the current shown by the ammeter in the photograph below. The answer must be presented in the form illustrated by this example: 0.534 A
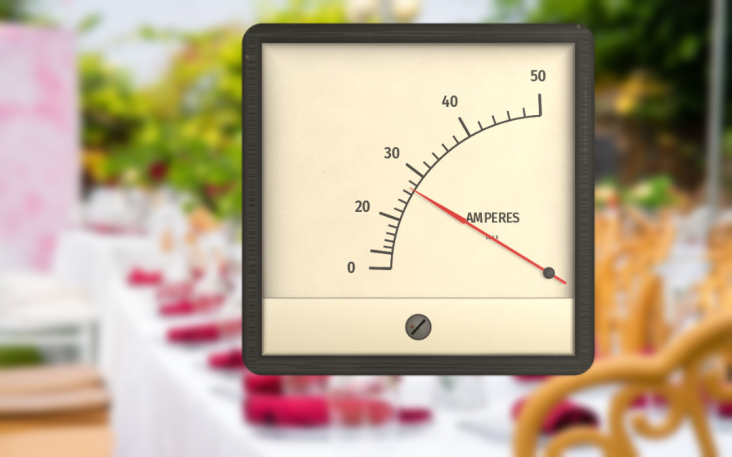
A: 27 A
